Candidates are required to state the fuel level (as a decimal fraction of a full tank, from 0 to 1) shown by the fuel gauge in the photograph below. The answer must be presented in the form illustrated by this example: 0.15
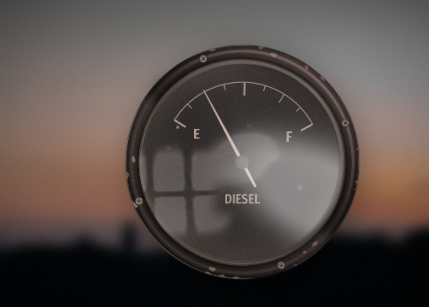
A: 0.25
